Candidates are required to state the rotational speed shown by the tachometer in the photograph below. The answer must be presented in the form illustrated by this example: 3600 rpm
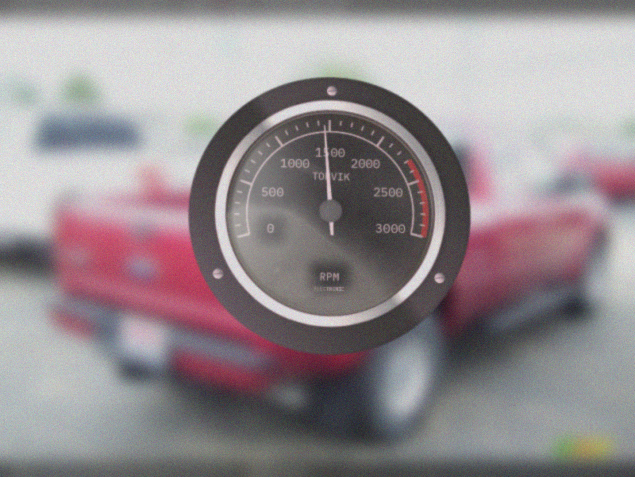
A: 1450 rpm
